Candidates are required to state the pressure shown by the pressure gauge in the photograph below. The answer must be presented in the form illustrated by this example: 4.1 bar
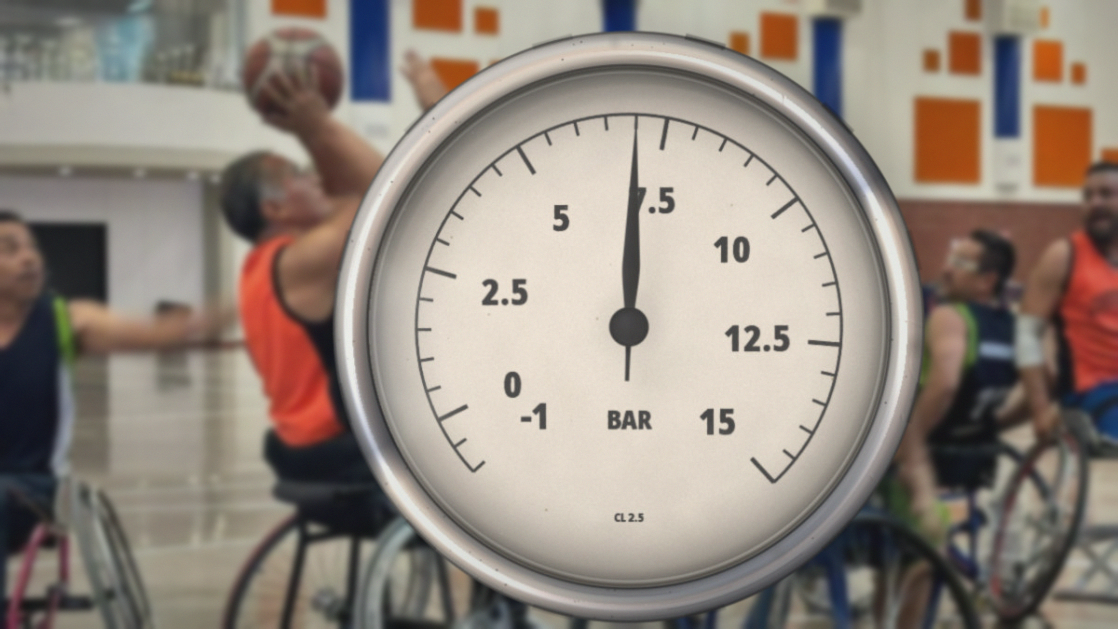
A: 7 bar
